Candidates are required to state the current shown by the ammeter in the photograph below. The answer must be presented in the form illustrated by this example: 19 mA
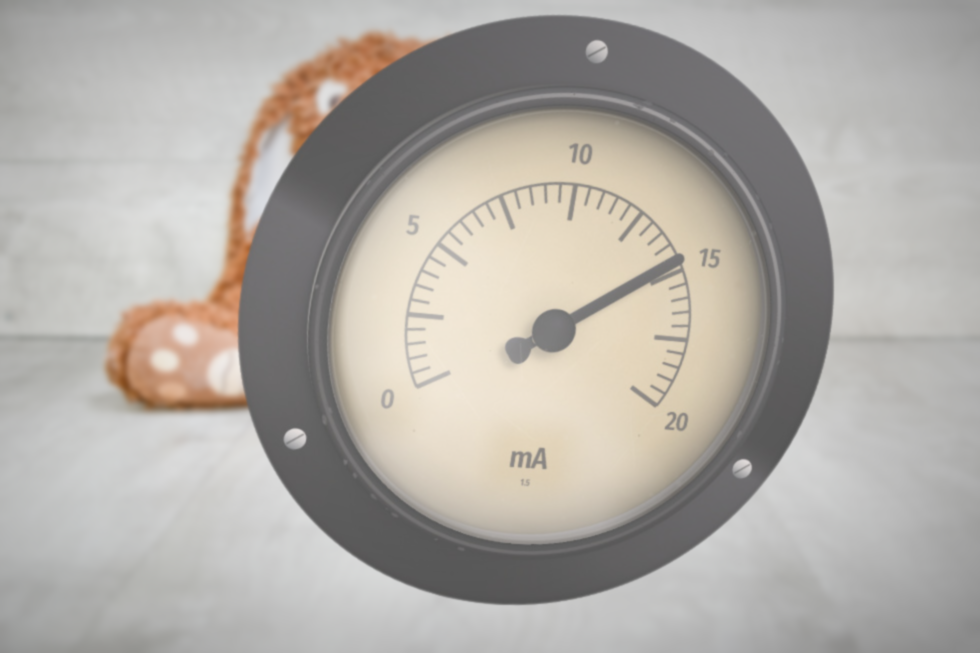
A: 14.5 mA
